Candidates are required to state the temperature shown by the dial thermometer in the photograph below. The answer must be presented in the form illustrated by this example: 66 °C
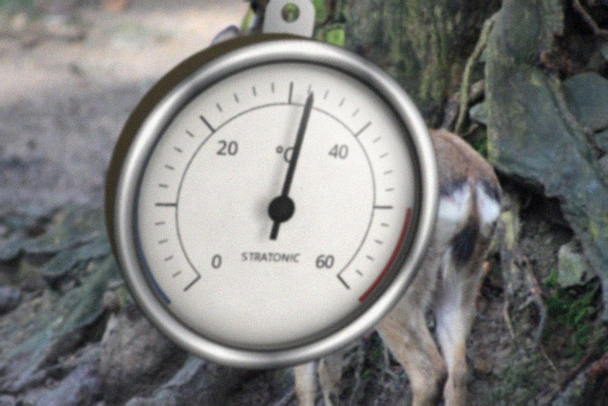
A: 32 °C
